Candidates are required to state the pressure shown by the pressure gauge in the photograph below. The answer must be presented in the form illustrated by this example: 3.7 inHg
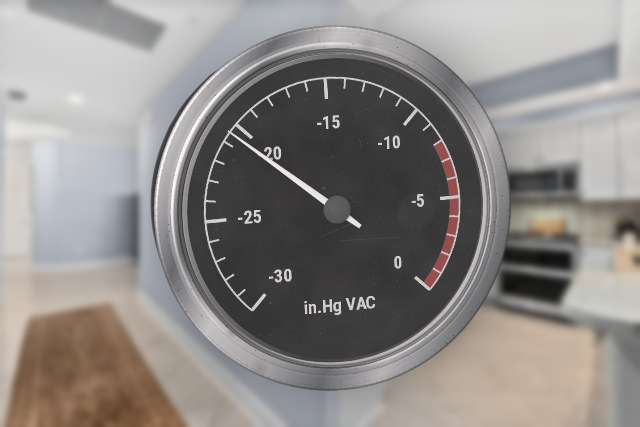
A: -20.5 inHg
